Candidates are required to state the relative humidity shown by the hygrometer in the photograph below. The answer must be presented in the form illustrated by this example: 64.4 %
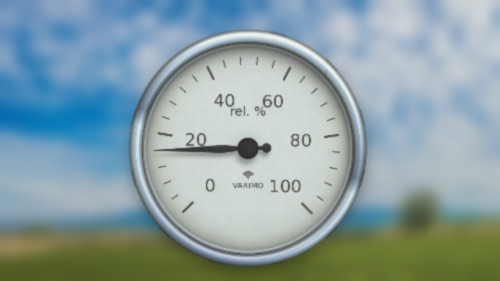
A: 16 %
